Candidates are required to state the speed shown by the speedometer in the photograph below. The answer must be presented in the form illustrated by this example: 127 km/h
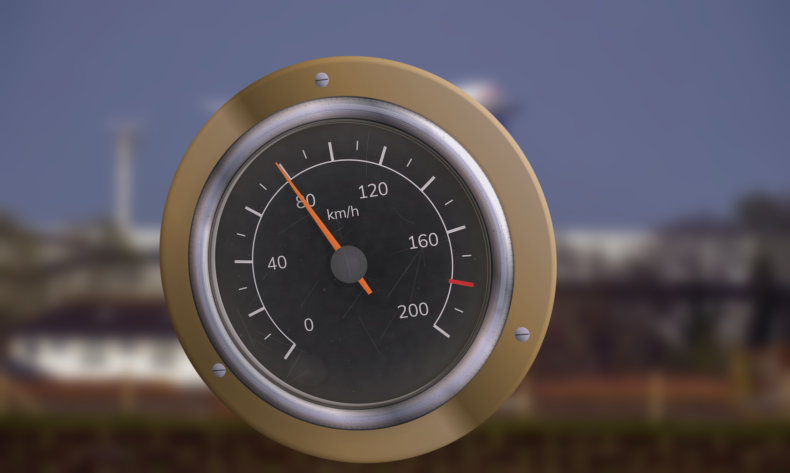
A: 80 km/h
